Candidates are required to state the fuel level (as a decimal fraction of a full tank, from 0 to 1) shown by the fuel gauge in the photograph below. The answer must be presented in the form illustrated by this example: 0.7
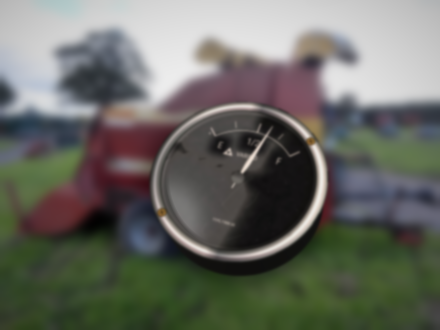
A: 0.625
